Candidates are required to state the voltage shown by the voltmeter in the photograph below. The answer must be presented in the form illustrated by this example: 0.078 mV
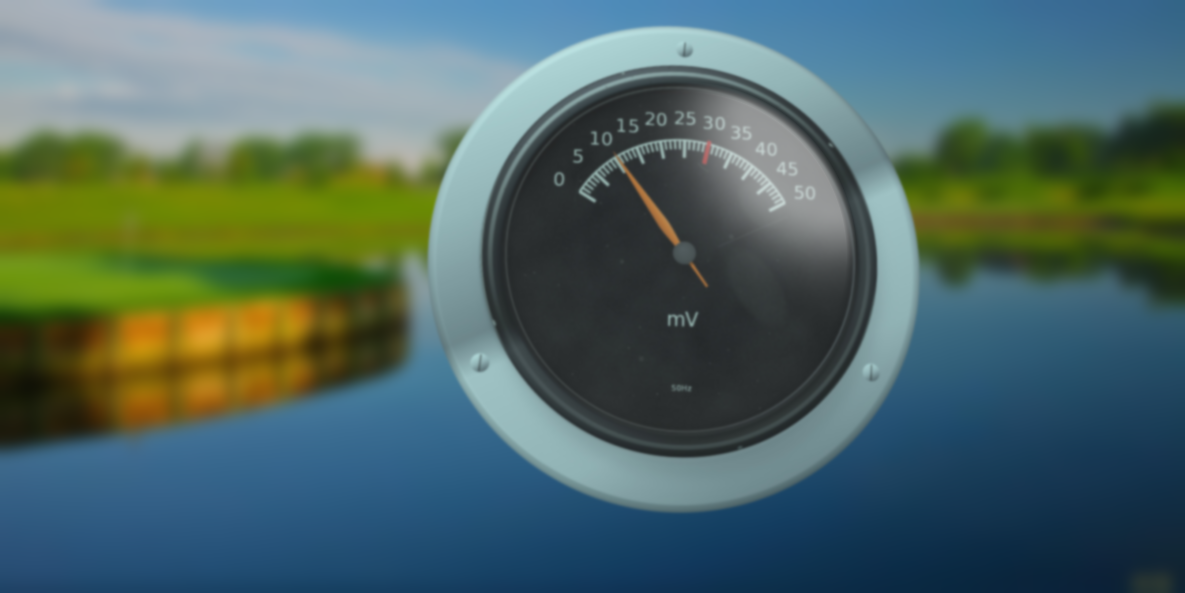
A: 10 mV
